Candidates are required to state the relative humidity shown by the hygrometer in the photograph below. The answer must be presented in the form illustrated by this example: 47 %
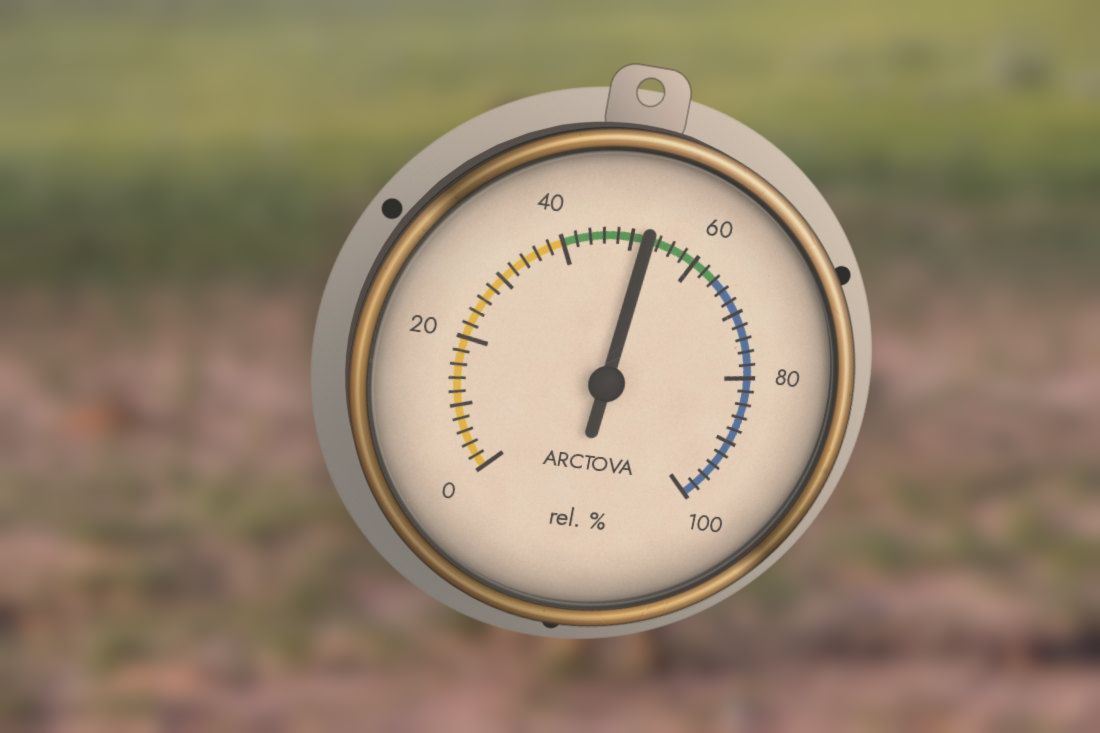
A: 52 %
